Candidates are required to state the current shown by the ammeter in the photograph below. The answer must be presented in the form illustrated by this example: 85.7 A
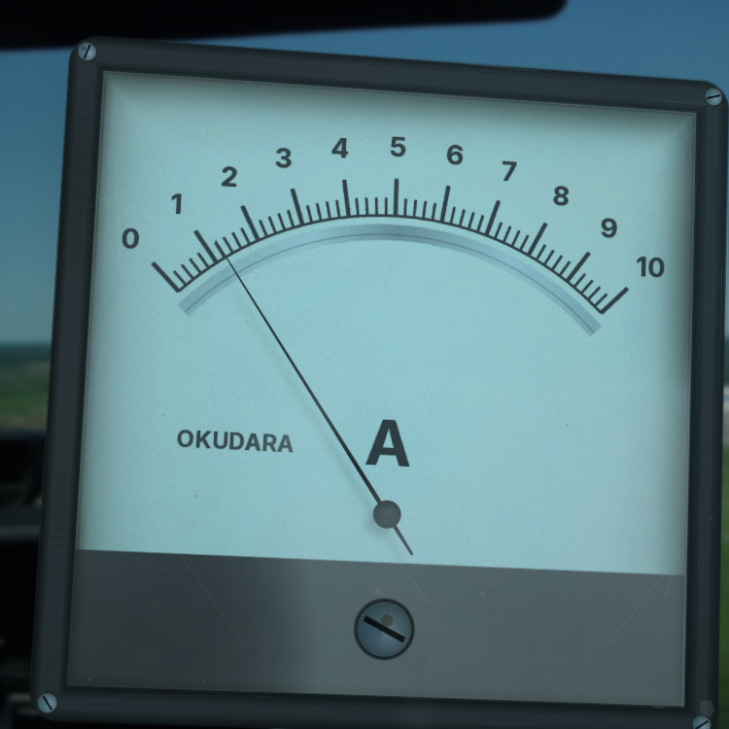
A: 1.2 A
